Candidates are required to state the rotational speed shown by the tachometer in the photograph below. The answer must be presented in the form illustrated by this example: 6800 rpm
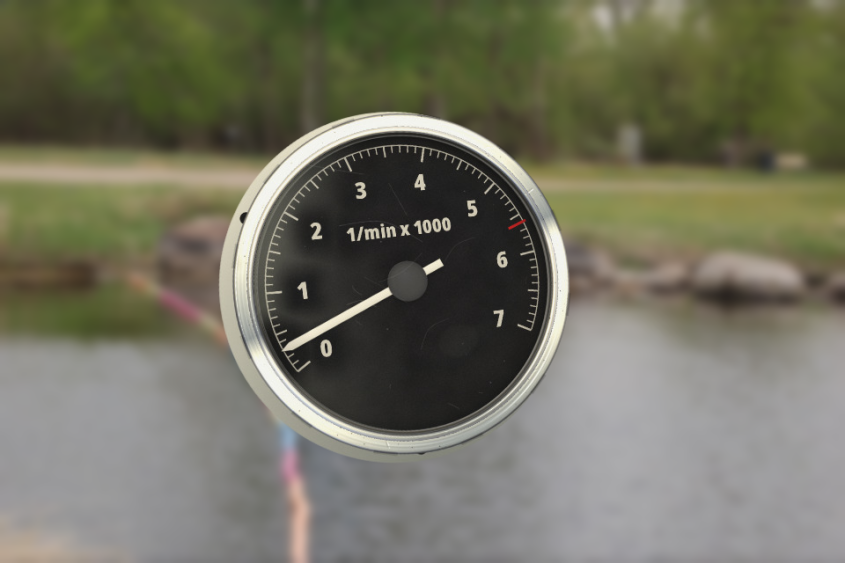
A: 300 rpm
